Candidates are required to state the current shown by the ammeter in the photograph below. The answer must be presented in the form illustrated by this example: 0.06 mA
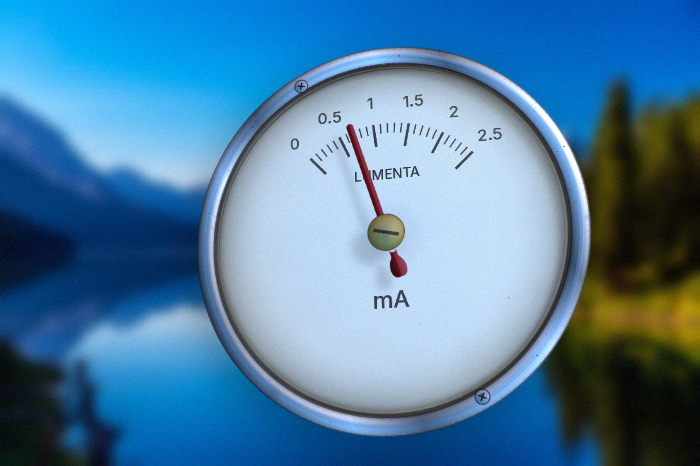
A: 0.7 mA
